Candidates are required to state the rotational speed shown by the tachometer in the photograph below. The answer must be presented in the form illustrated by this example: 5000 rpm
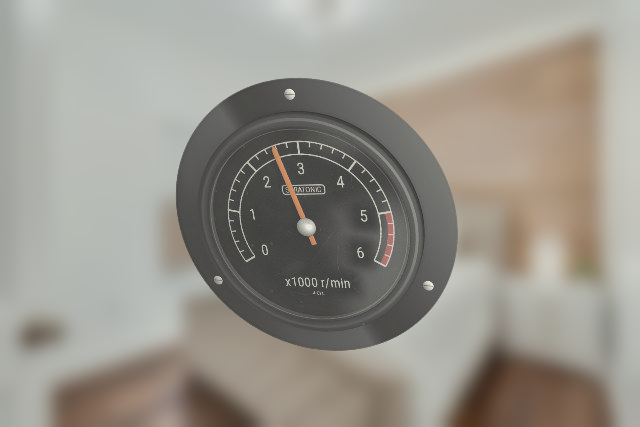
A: 2600 rpm
